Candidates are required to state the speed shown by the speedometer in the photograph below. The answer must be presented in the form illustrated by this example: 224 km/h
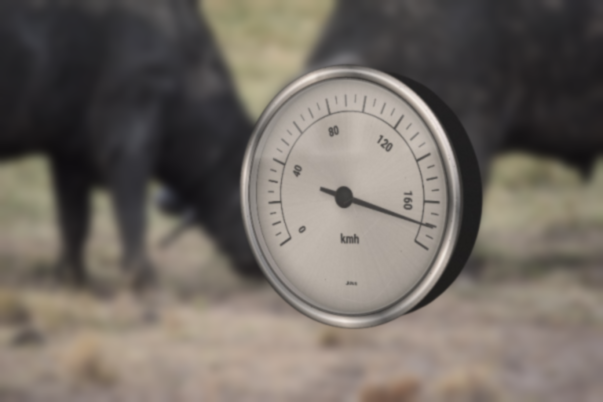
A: 170 km/h
